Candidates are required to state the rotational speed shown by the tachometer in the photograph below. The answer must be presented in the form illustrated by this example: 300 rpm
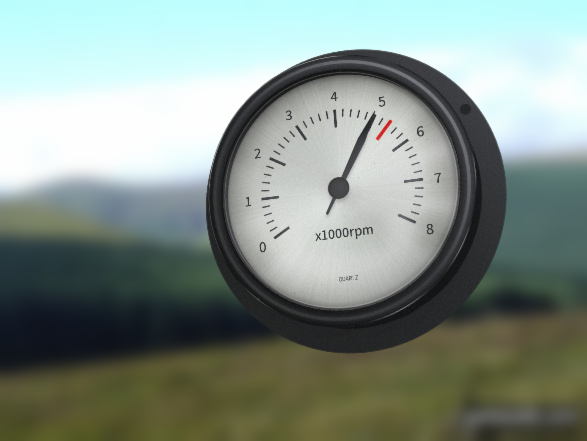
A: 5000 rpm
